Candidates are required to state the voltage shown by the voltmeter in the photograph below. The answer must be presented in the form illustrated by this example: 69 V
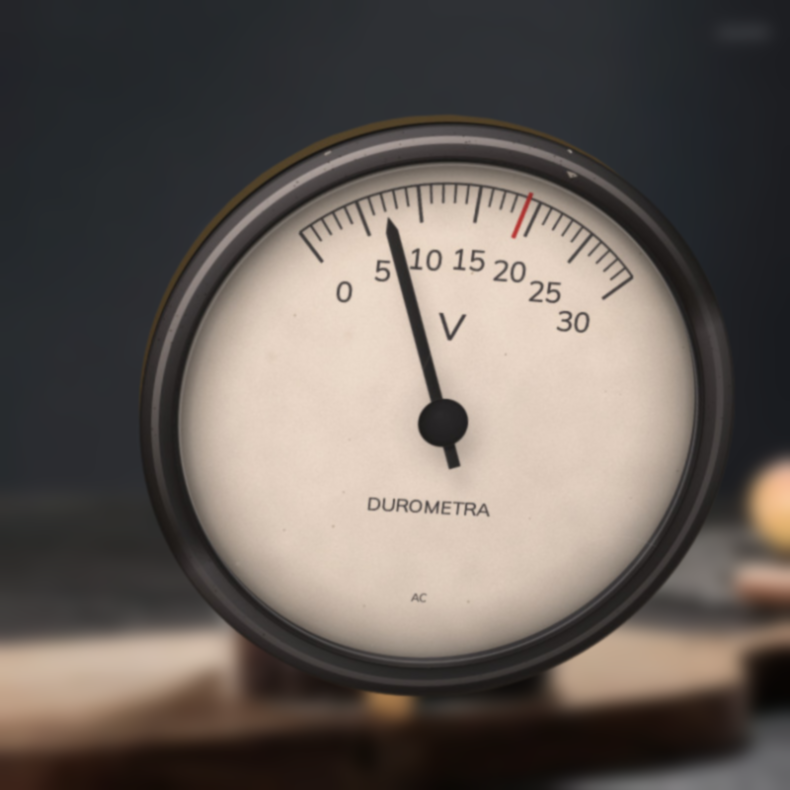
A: 7 V
